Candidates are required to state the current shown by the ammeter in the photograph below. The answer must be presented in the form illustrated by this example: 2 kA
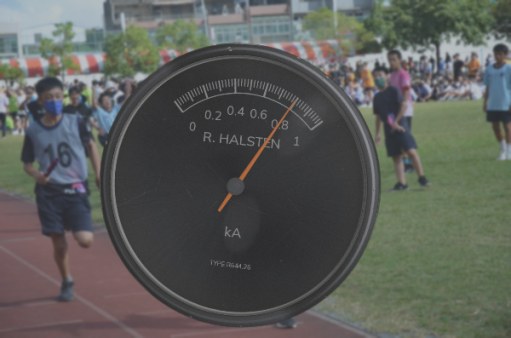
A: 0.8 kA
